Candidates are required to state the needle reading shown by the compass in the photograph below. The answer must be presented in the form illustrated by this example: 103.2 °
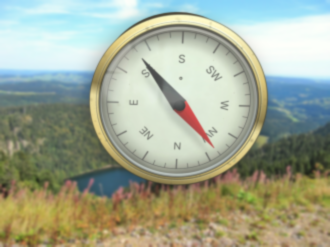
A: 320 °
